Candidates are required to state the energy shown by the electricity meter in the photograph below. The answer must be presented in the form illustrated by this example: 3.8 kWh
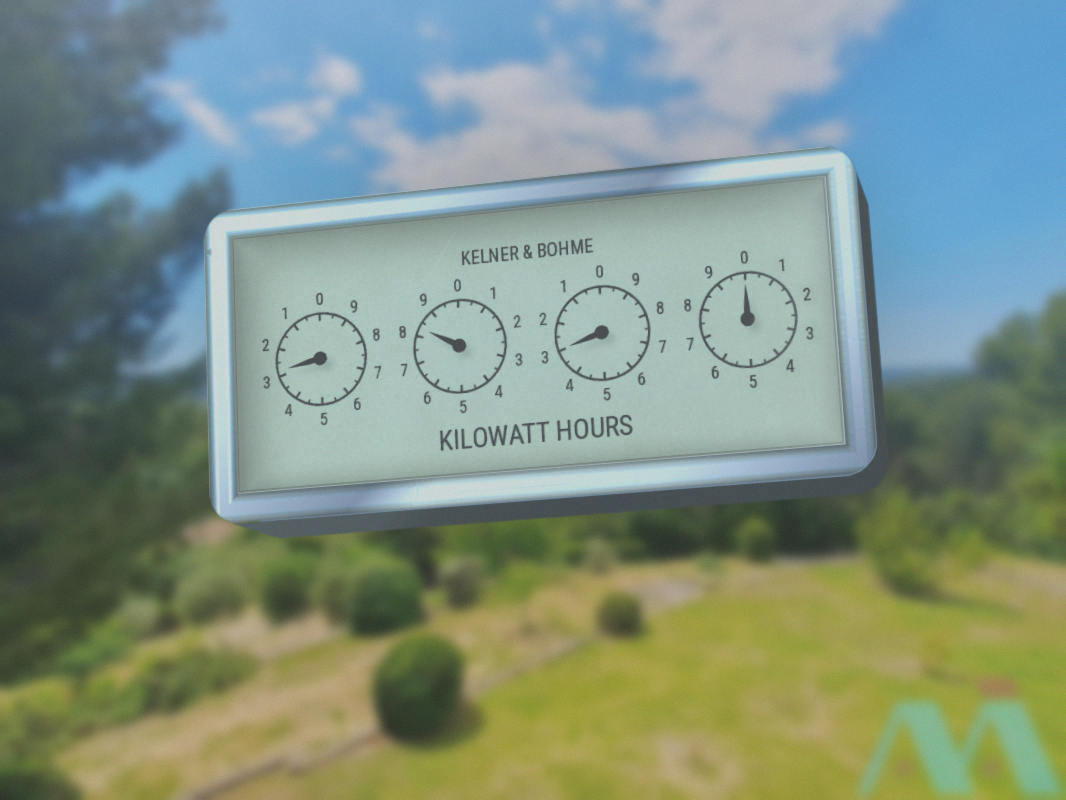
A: 2830 kWh
